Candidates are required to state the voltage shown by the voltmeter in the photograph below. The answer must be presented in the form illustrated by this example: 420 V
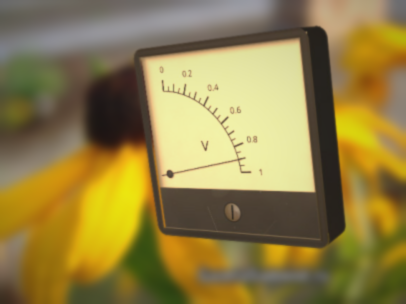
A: 0.9 V
